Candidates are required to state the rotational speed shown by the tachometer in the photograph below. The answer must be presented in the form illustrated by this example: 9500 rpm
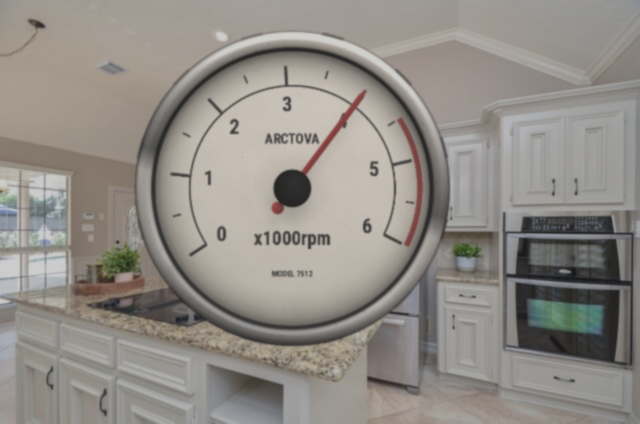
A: 4000 rpm
